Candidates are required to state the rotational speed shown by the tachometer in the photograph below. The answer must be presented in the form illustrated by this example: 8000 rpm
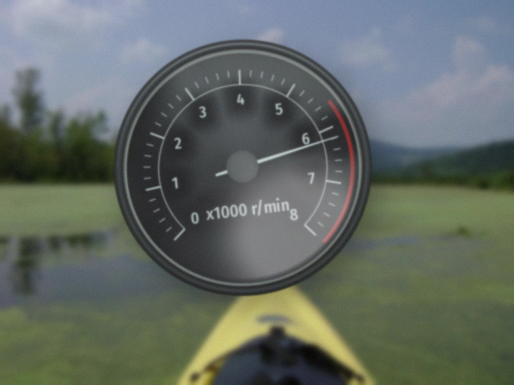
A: 6200 rpm
